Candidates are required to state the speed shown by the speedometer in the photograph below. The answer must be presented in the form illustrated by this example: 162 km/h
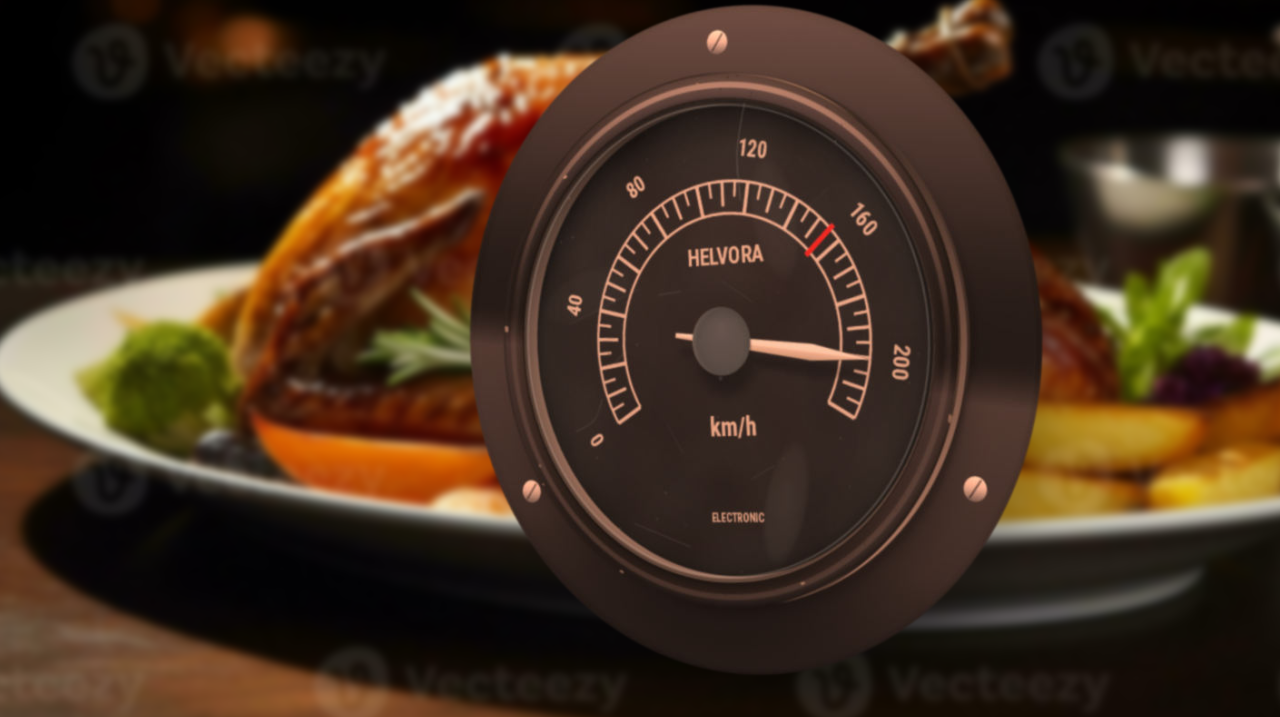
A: 200 km/h
